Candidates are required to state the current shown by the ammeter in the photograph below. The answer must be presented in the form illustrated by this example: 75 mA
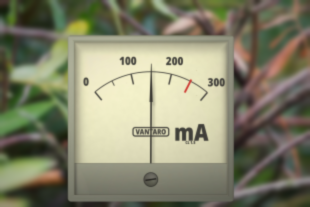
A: 150 mA
